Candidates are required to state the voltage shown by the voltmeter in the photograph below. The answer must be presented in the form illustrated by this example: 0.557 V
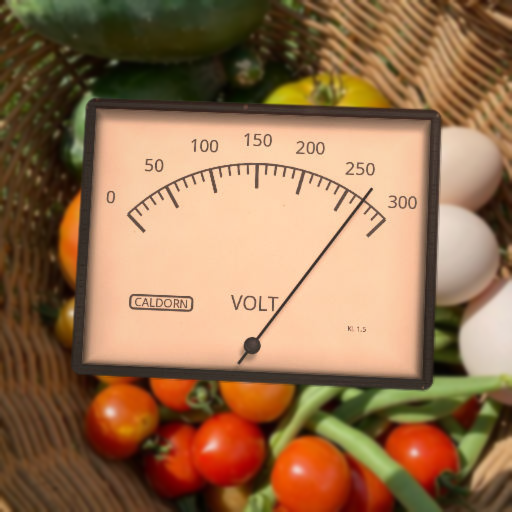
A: 270 V
